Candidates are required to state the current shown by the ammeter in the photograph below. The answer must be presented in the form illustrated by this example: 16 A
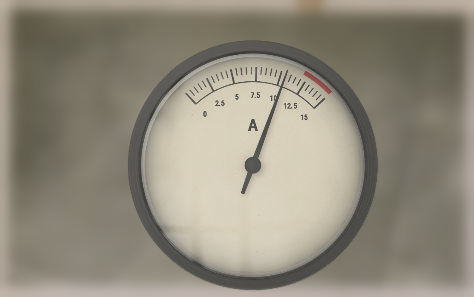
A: 10.5 A
